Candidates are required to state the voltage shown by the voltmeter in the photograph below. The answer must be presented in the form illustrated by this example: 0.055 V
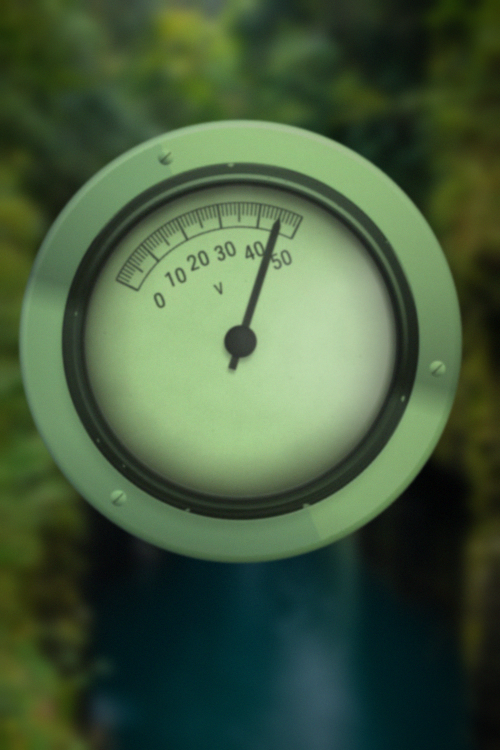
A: 45 V
